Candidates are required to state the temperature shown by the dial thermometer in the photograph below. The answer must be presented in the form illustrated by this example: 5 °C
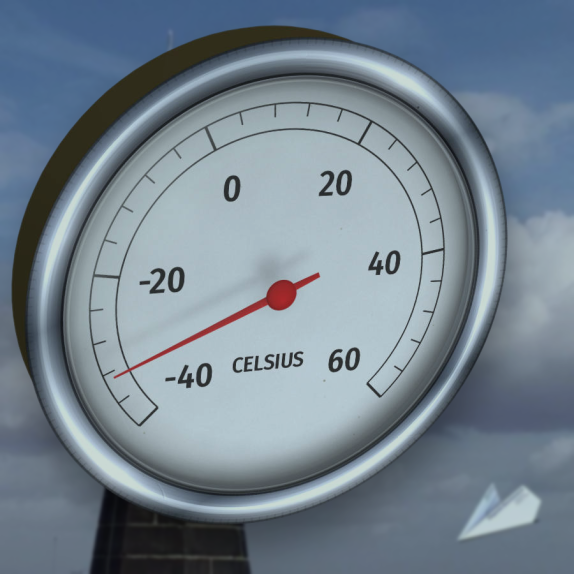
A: -32 °C
